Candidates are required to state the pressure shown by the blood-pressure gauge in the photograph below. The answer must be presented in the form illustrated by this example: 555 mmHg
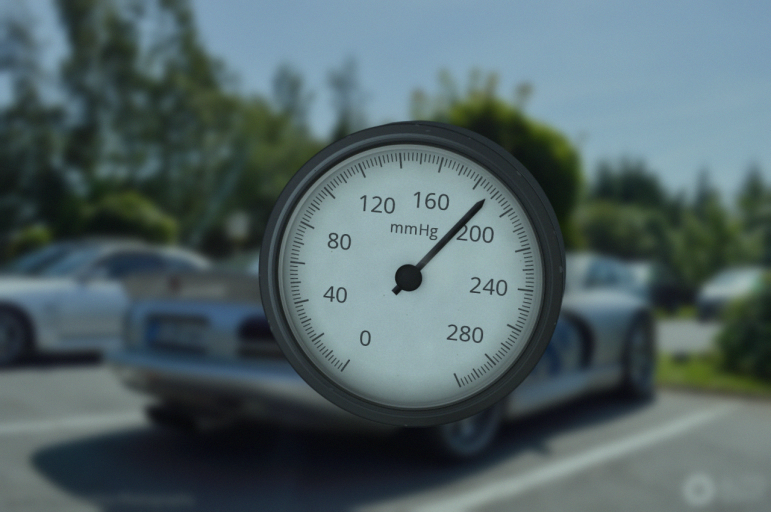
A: 188 mmHg
